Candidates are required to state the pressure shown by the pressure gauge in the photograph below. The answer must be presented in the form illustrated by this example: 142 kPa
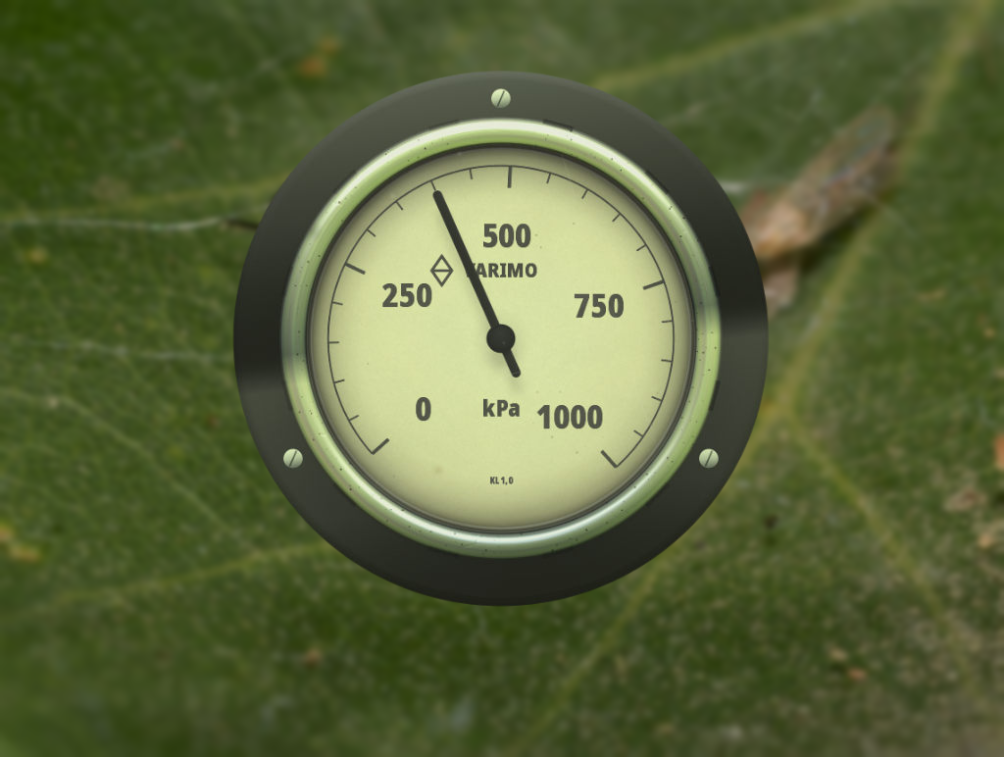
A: 400 kPa
